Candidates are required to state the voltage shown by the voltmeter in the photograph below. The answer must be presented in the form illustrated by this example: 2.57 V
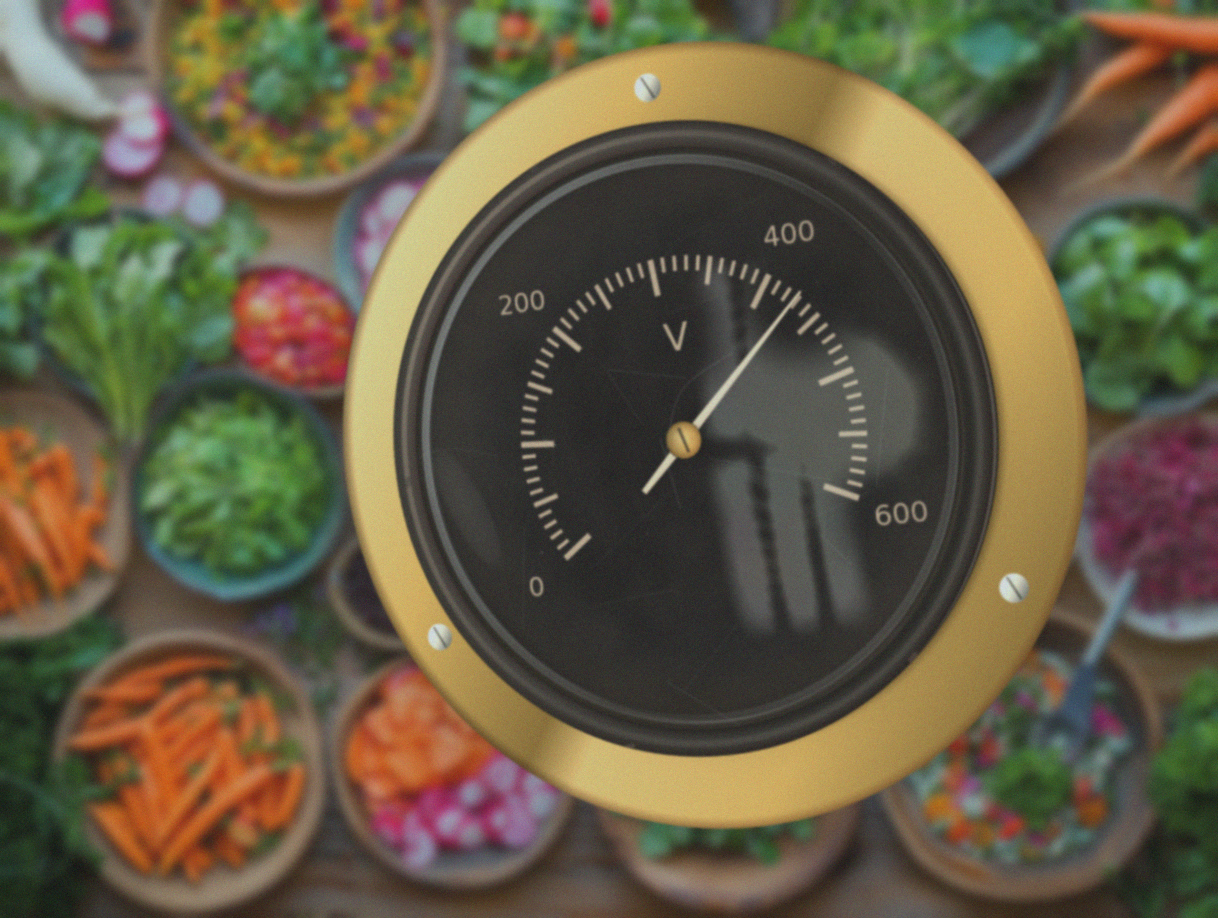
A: 430 V
